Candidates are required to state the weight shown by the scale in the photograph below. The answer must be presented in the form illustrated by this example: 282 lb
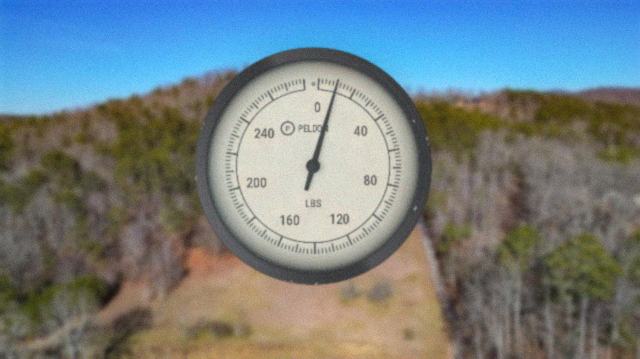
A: 10 lb
